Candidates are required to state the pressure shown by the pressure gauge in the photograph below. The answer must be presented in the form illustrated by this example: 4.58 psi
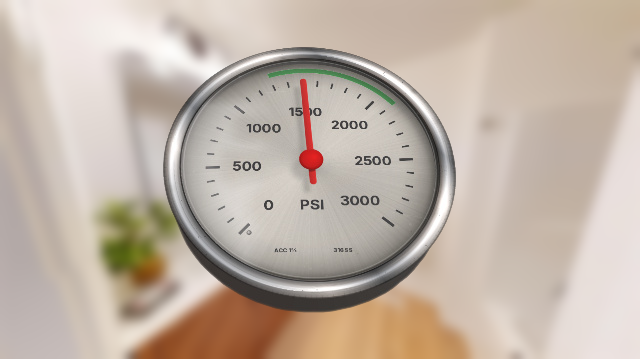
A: 1500 psi
